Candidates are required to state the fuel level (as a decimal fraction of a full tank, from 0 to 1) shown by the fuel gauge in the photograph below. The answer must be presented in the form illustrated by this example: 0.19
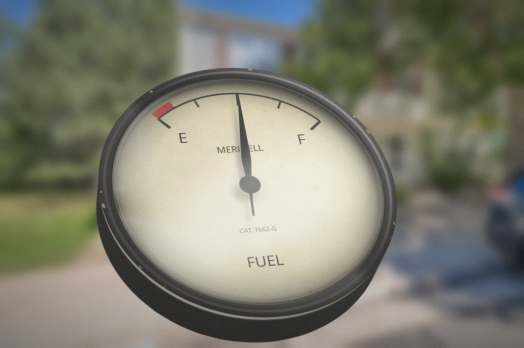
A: 0.5
